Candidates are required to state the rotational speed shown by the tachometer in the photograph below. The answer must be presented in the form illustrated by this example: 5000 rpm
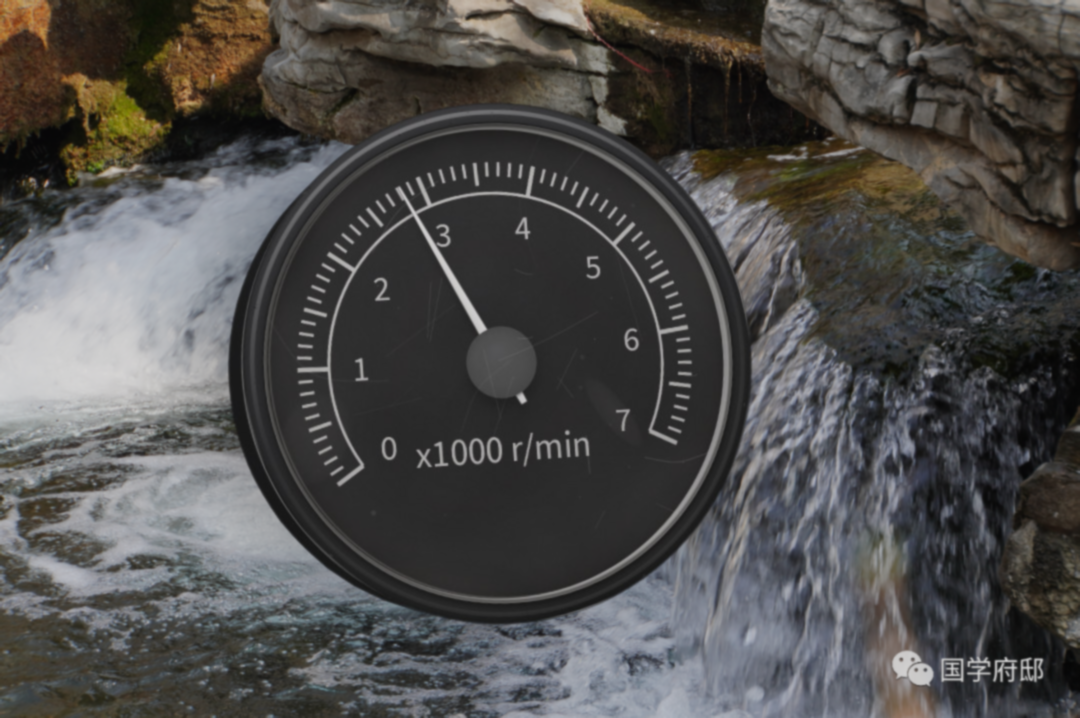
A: 2800 rpm
